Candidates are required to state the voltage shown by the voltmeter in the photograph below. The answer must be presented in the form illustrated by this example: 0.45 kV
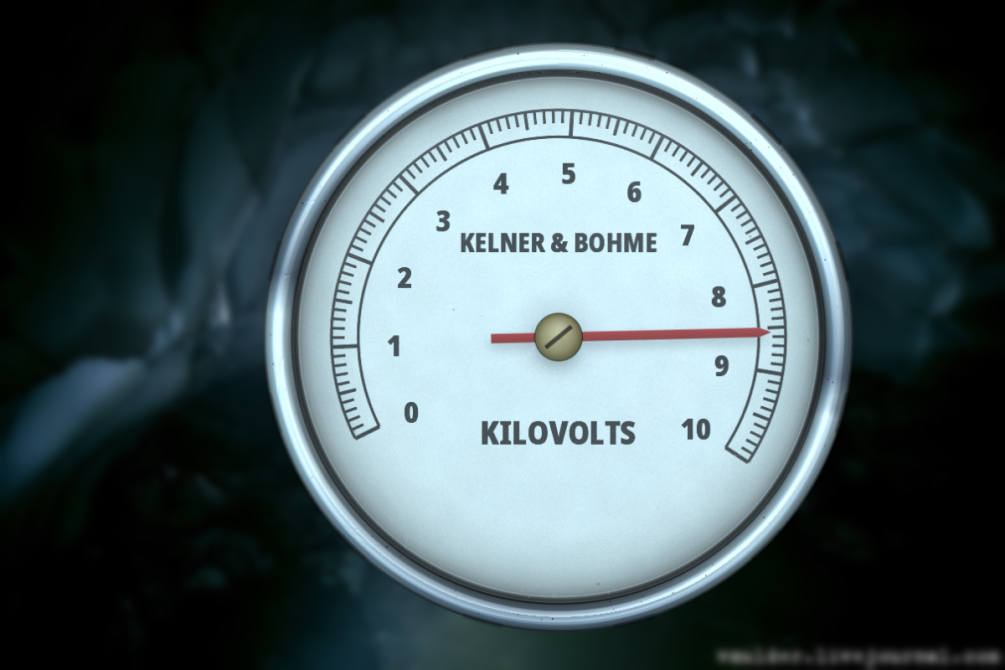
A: 8.55 kV
